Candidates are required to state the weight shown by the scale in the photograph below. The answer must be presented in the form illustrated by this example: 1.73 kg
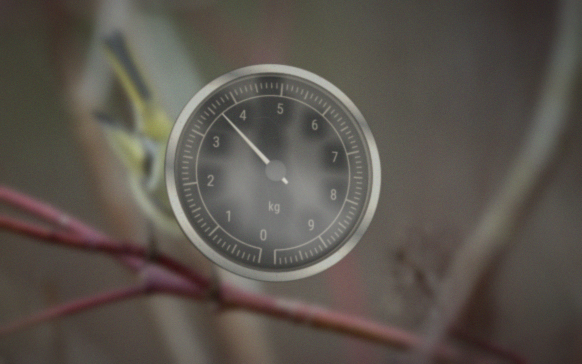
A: 3.6 kg
